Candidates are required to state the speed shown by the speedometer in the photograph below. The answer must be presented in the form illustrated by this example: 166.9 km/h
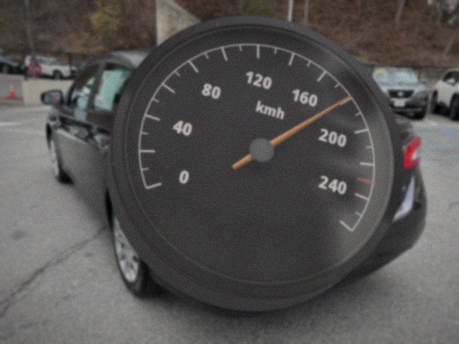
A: 180 km/h
